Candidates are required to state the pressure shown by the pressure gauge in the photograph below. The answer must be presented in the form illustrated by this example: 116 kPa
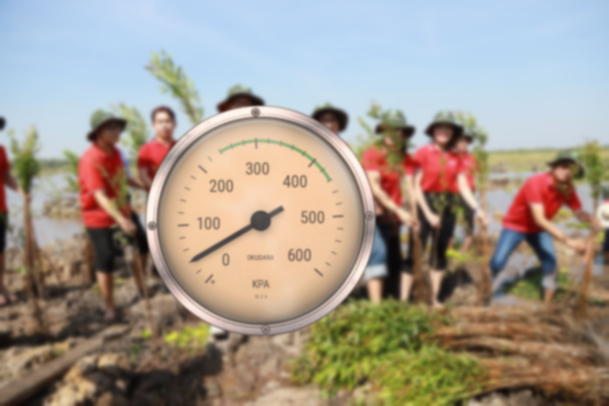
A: 40 kPa
